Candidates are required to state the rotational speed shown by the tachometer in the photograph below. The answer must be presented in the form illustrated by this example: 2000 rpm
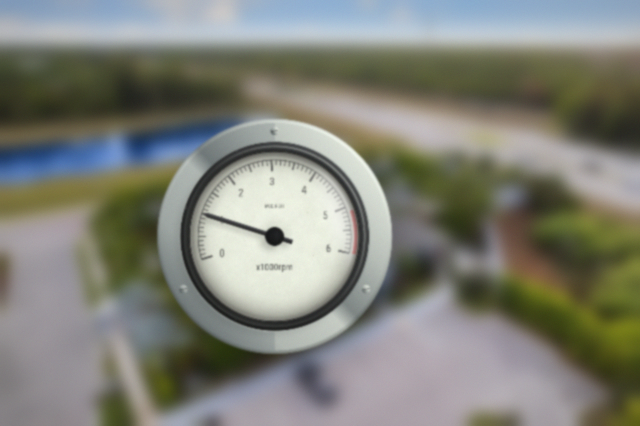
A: 1000 rpm
